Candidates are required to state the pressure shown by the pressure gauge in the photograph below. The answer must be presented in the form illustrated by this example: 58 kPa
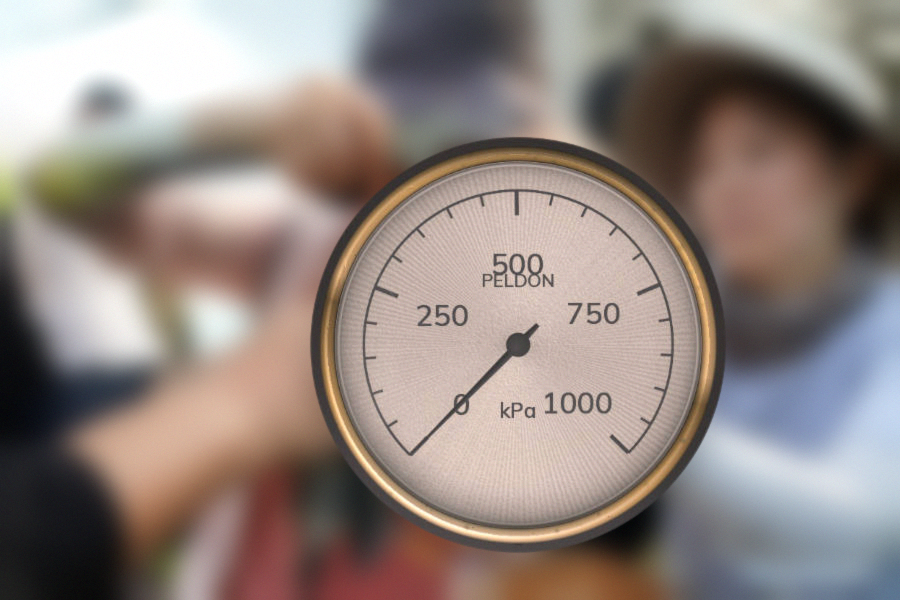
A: 0 kPa
